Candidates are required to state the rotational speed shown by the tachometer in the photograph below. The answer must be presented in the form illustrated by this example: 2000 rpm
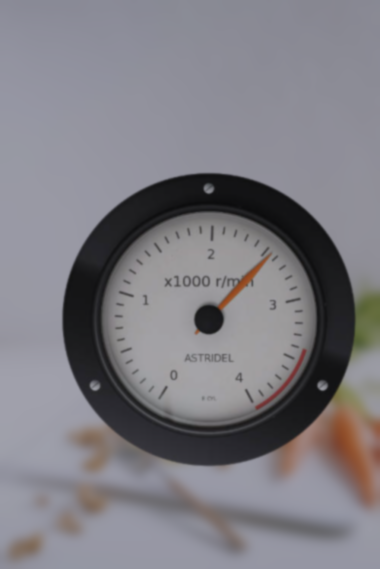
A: 2550 rpm
